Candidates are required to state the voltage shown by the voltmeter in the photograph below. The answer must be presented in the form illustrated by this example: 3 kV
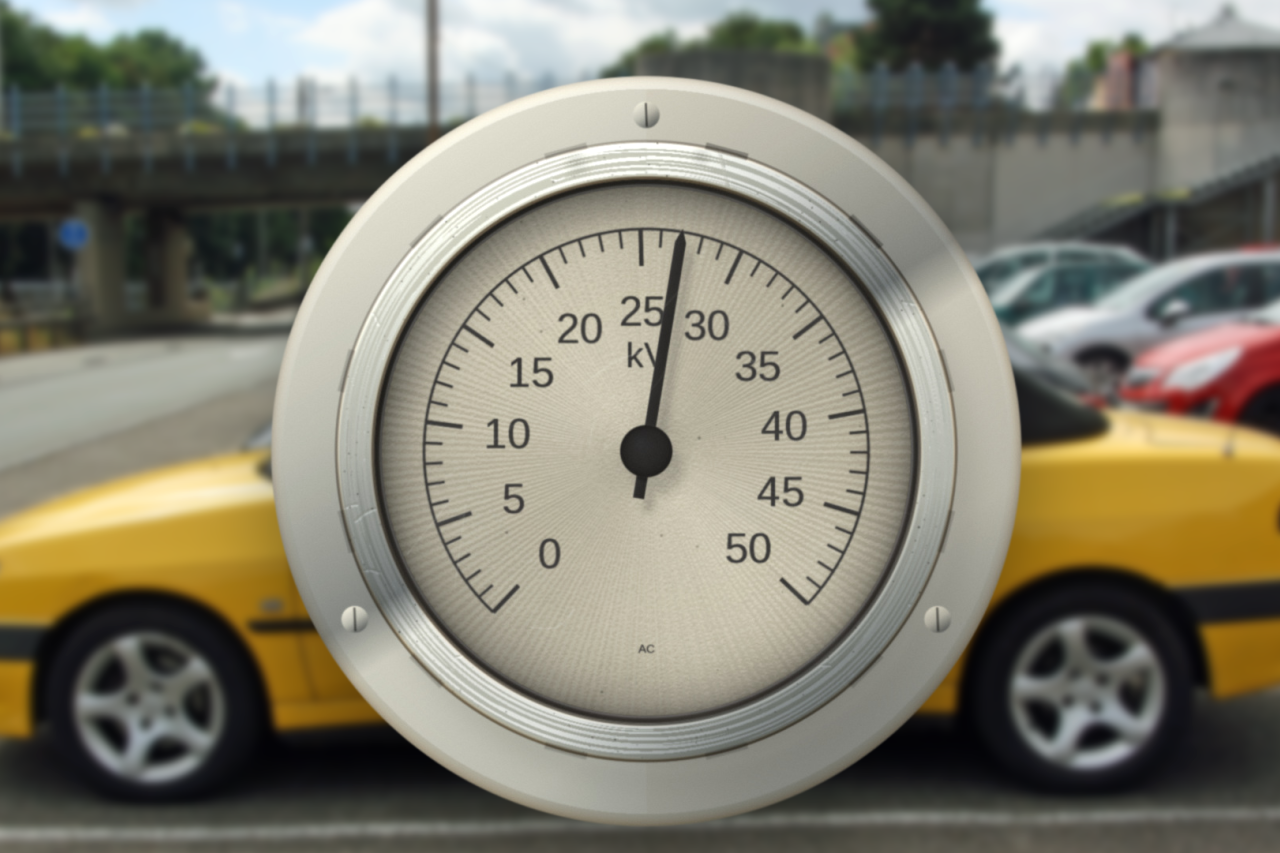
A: 27 kV
